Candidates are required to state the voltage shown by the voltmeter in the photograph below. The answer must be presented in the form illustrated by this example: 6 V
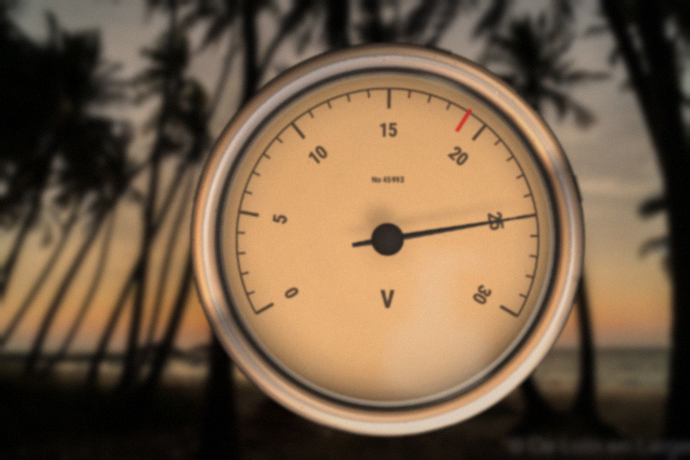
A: 25 V
